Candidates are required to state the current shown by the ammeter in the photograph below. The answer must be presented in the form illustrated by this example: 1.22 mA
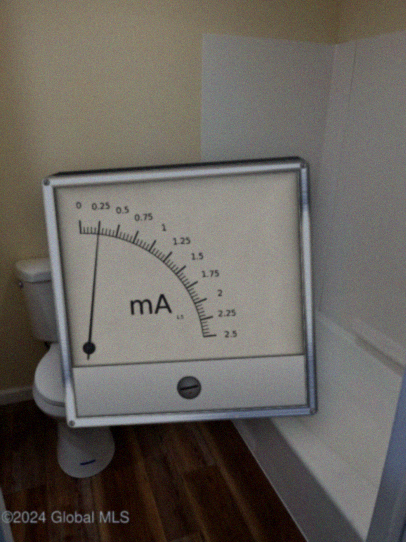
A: 0.25 mA
